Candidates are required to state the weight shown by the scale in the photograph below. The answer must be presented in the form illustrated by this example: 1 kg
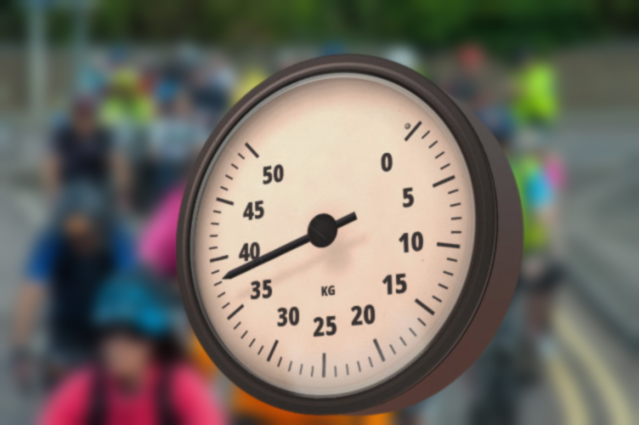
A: 38 kg
